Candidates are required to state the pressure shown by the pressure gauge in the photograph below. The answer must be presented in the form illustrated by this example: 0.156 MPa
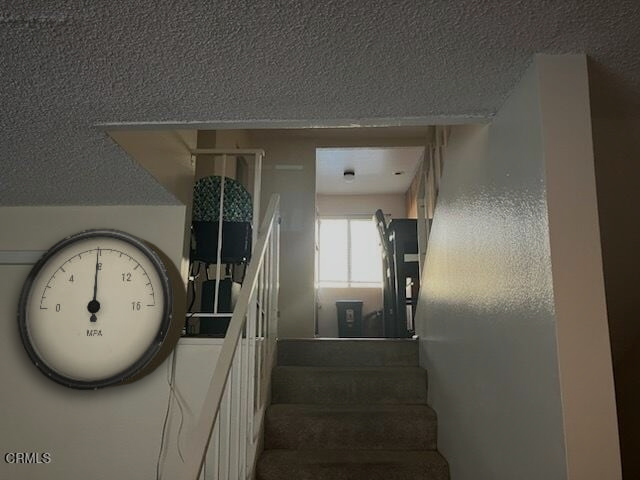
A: 8 MPa
